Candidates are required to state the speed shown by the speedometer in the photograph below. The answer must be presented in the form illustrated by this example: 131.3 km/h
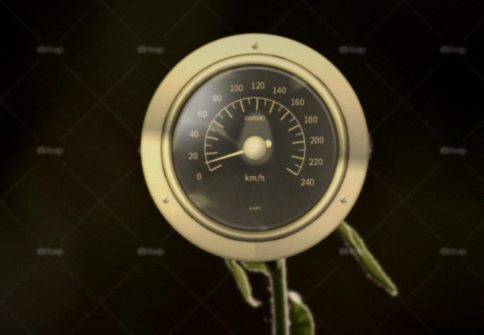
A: 10 km/h
